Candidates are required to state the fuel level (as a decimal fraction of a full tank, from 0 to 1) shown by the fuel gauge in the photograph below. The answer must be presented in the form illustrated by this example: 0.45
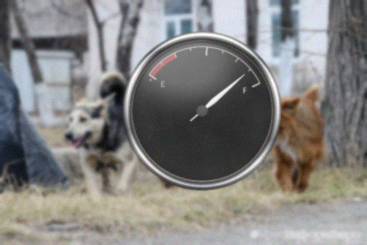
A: 0.875
